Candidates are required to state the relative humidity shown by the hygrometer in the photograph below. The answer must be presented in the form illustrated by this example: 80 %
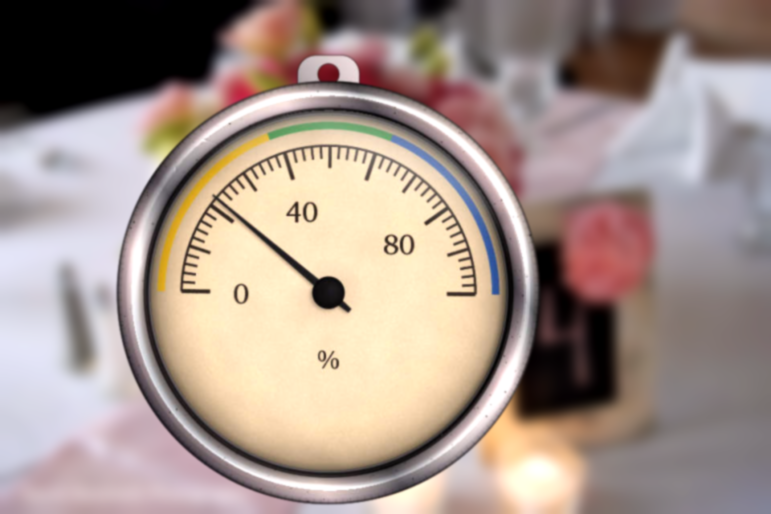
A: 22 %
